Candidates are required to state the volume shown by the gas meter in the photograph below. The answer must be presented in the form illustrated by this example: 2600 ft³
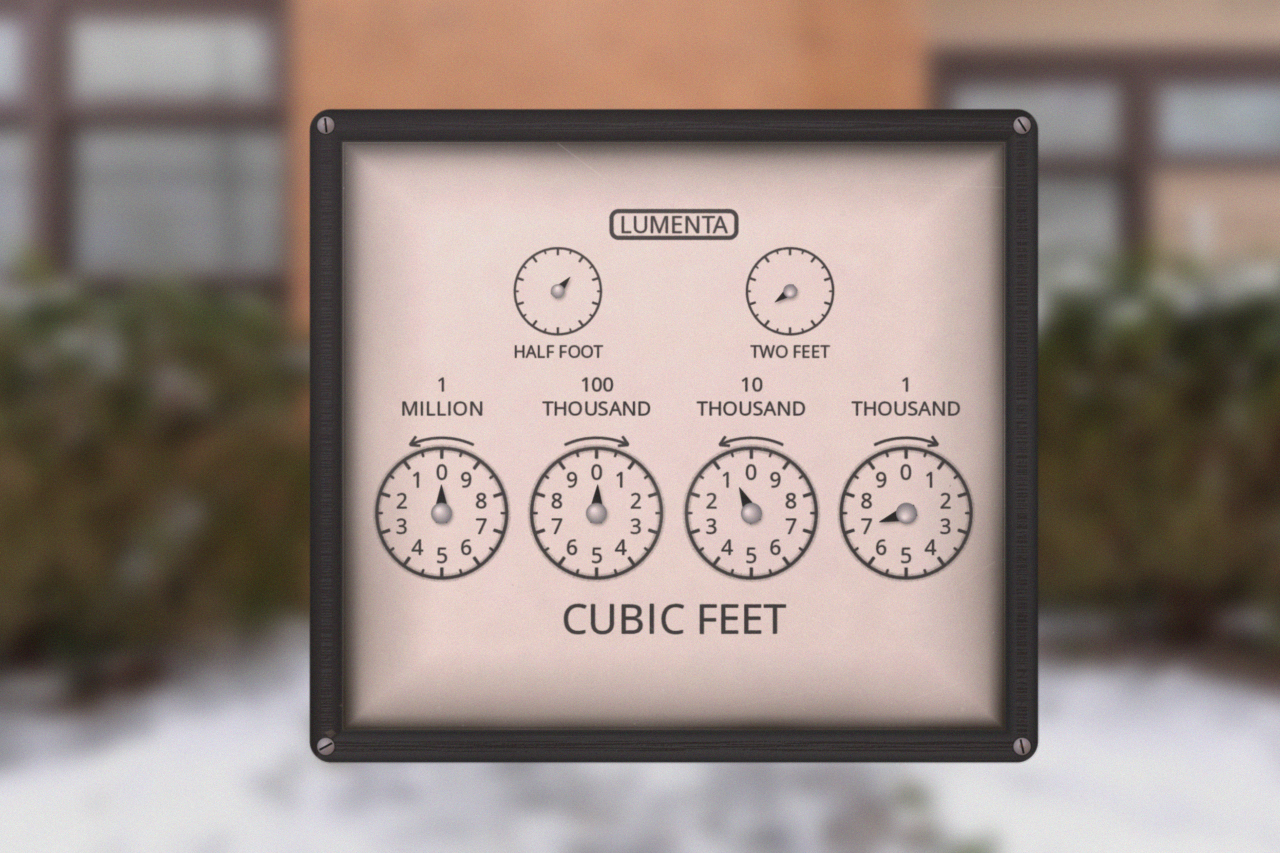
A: 700 ft³
